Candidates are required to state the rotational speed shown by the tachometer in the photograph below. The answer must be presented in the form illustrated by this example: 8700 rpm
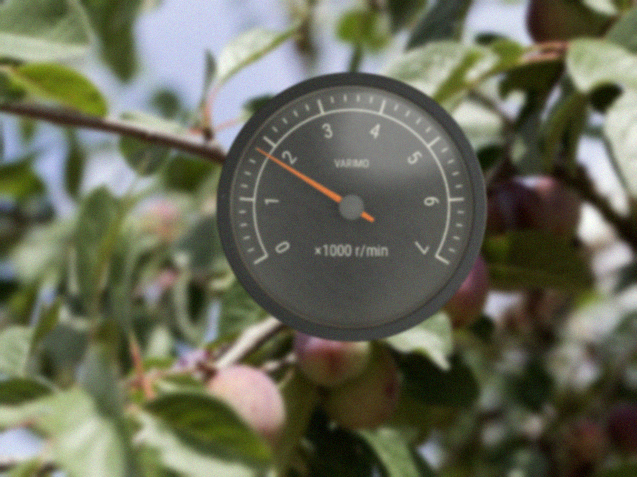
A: 1800 rpm
